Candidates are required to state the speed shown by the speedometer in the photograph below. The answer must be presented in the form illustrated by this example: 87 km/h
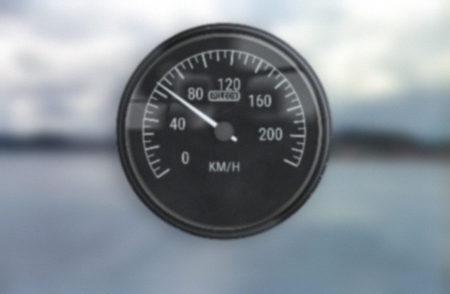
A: 65 km/h
